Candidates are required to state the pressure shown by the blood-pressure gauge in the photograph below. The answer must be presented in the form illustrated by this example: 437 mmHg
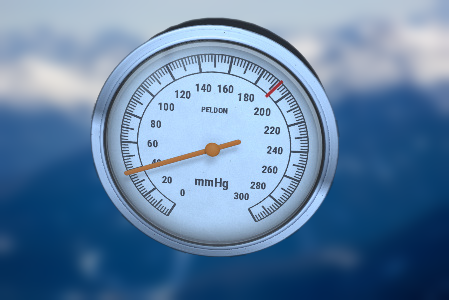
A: 40 mmHg
